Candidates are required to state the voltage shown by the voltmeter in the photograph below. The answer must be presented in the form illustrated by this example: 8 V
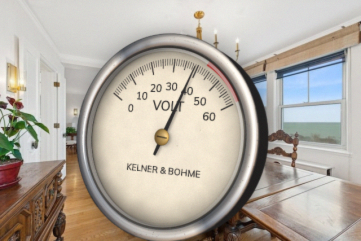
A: 40 V
